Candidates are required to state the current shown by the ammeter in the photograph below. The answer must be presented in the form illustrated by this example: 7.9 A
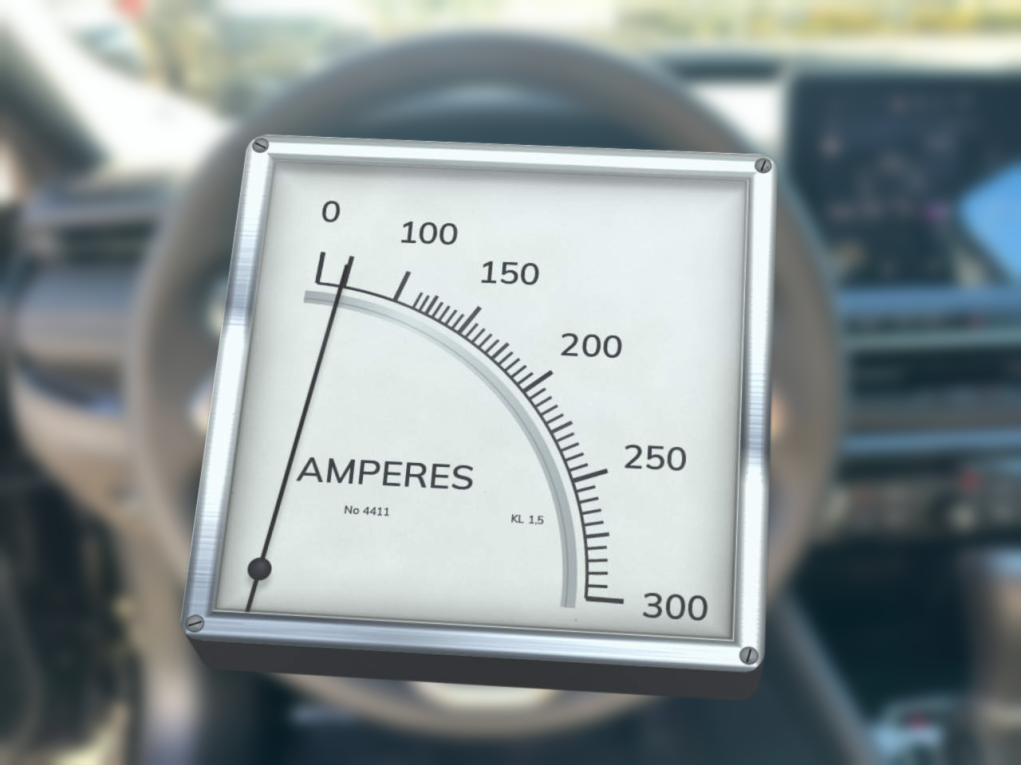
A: 50 A
